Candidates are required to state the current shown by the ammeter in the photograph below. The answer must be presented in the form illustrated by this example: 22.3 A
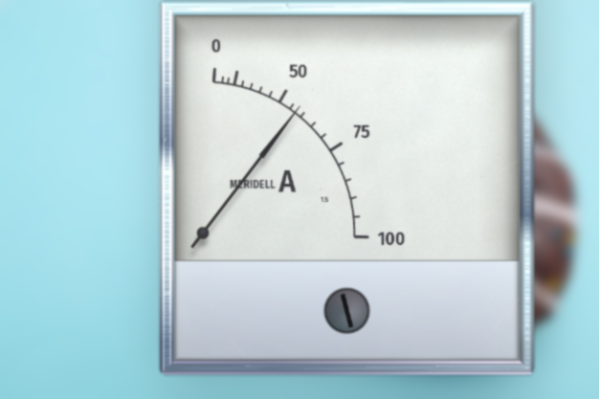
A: 57.5 A
